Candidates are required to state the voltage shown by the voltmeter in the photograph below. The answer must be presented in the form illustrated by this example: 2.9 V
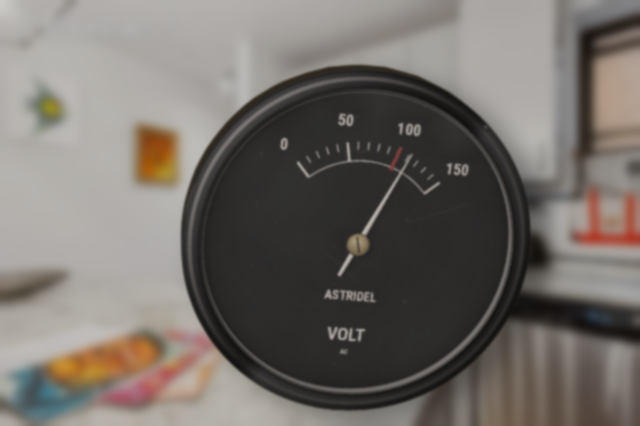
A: 110 V
